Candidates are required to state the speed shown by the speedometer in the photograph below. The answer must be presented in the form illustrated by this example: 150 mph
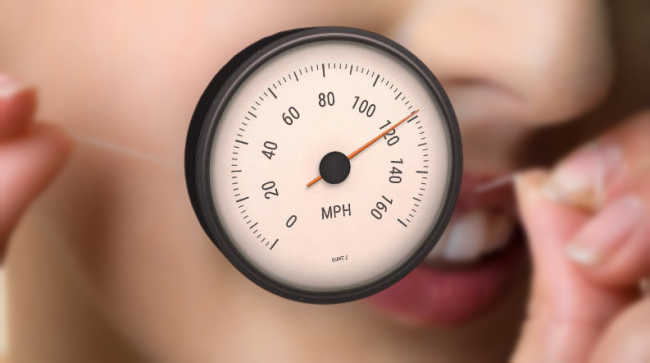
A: 118 mph
